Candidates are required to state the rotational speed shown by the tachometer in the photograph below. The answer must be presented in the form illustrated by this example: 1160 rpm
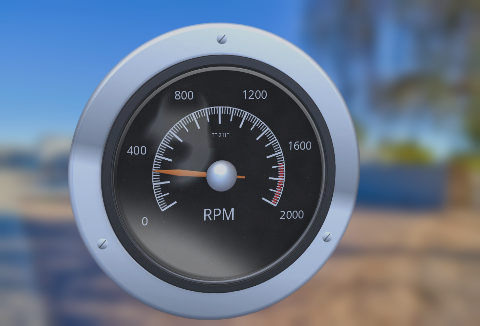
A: 300 rpm
